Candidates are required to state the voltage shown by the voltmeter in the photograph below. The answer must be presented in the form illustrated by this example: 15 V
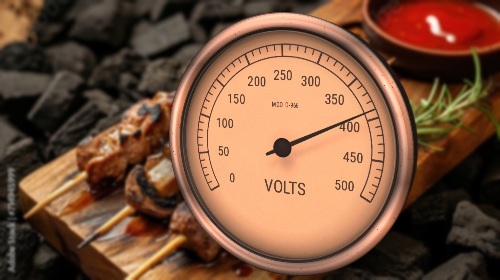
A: 390 V
